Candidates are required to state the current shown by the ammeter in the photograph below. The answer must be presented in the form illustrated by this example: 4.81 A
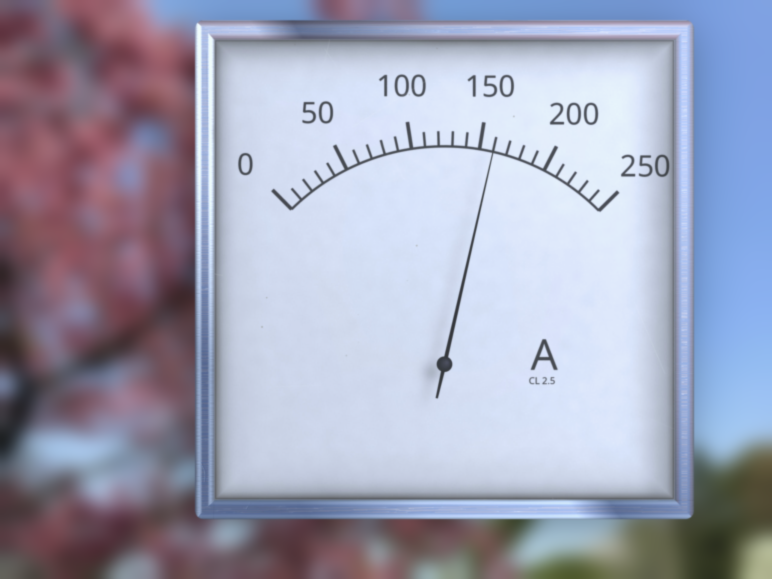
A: 160 A
